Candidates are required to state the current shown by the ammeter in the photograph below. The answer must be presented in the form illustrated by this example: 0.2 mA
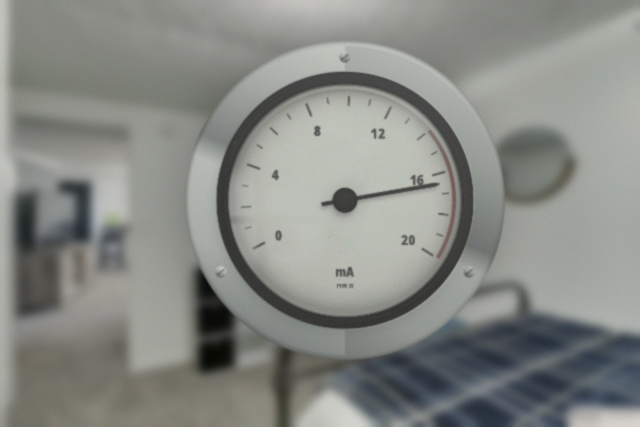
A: 16.5 mA
